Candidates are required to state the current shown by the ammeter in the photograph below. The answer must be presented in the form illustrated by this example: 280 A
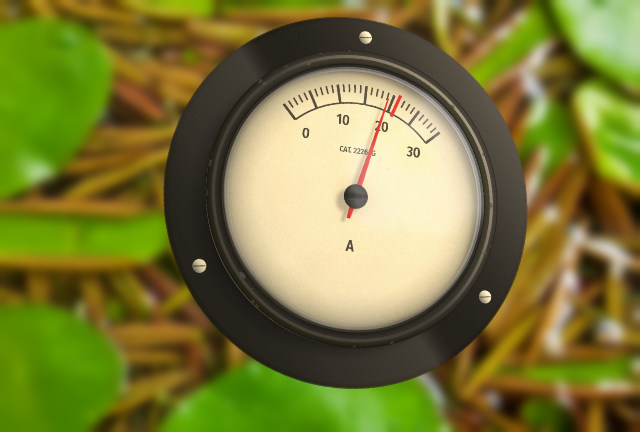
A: 19 A
